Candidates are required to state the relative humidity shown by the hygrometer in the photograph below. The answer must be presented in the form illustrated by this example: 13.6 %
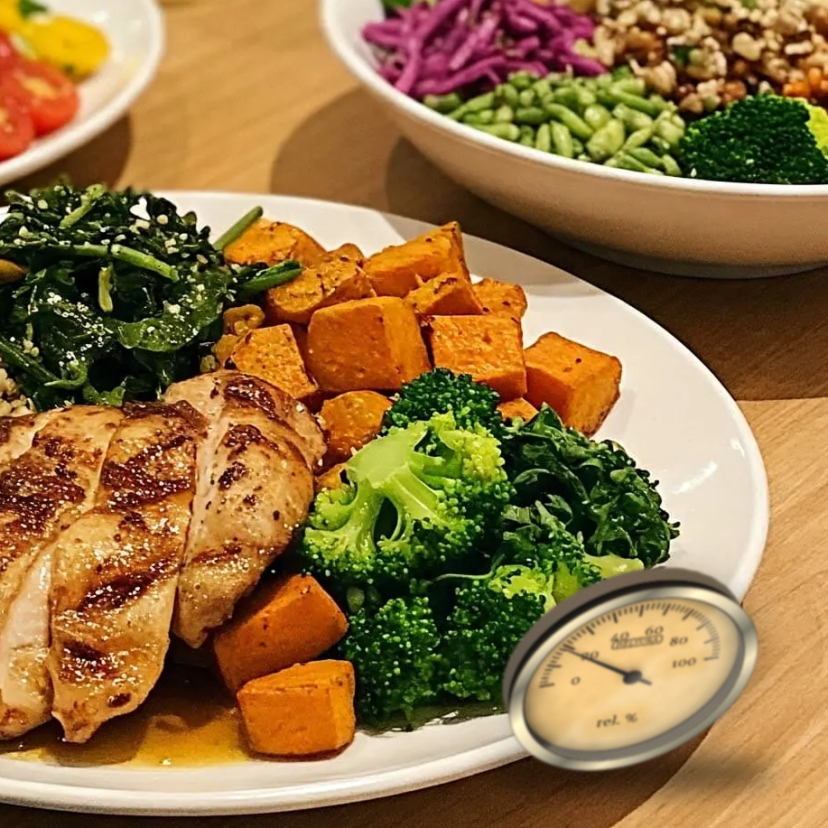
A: 20 %
